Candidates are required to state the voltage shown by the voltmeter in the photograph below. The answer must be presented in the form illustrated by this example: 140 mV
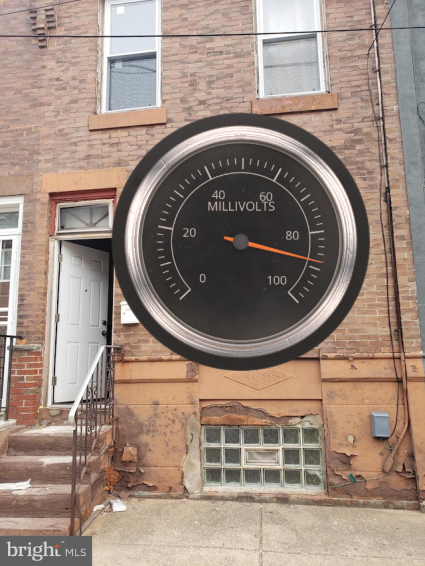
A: 88 mV
